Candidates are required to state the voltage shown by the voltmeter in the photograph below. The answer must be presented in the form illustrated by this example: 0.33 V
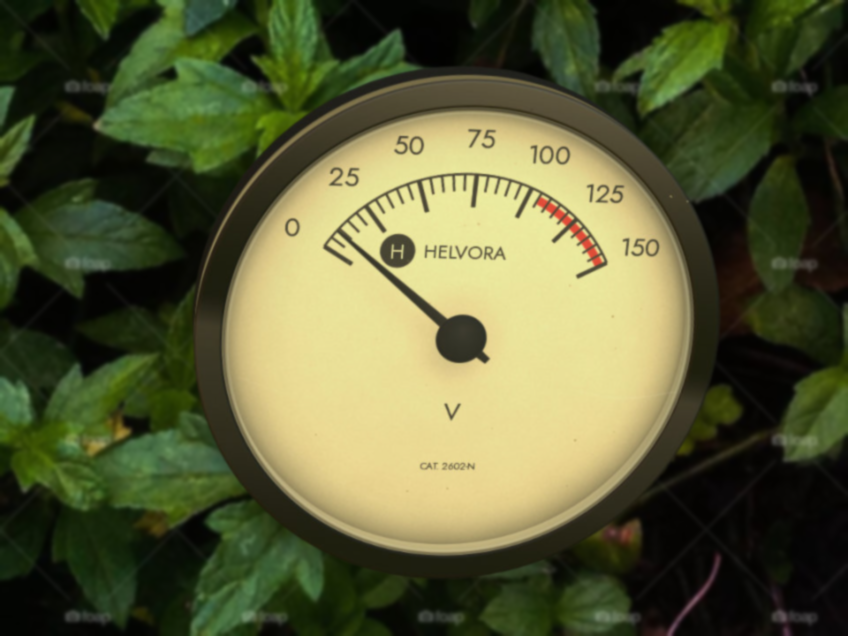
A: 10 V
